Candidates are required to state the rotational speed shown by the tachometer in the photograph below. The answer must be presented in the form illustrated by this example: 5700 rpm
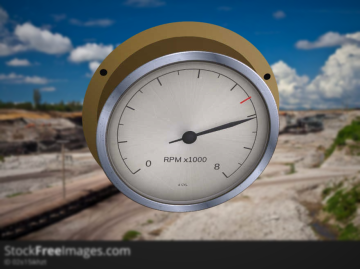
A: 6000 rpm
